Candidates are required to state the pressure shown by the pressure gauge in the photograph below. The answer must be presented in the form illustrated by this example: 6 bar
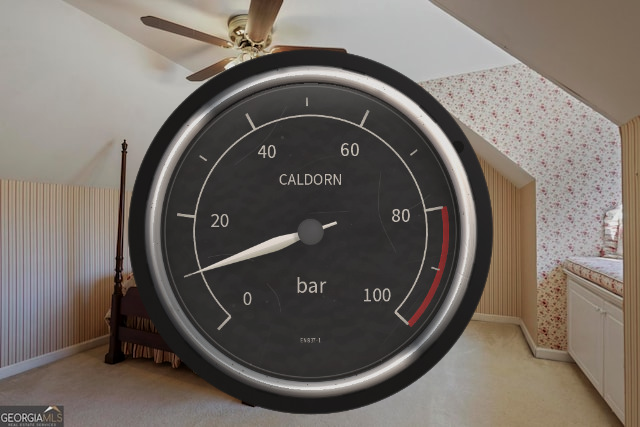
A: 10 bar
